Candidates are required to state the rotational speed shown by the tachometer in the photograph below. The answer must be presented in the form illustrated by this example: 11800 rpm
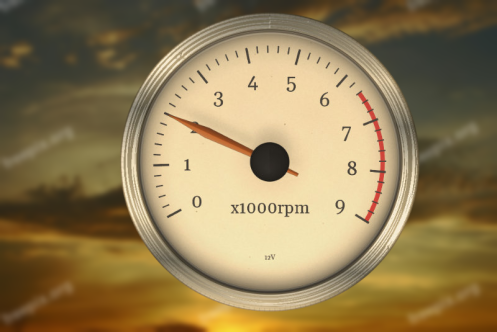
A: 2000 rpm
